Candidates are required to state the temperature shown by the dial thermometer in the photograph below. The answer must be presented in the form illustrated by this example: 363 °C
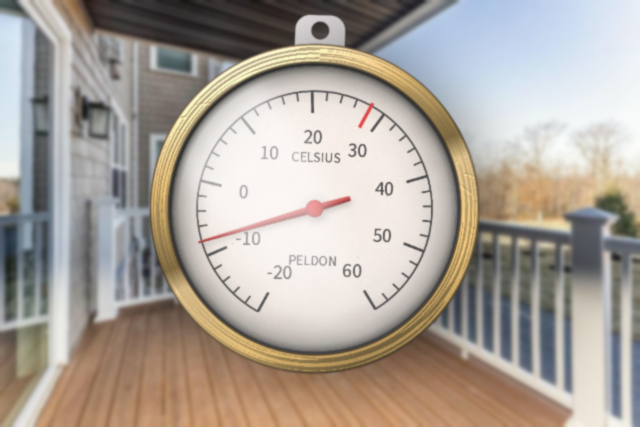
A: -8 °C
